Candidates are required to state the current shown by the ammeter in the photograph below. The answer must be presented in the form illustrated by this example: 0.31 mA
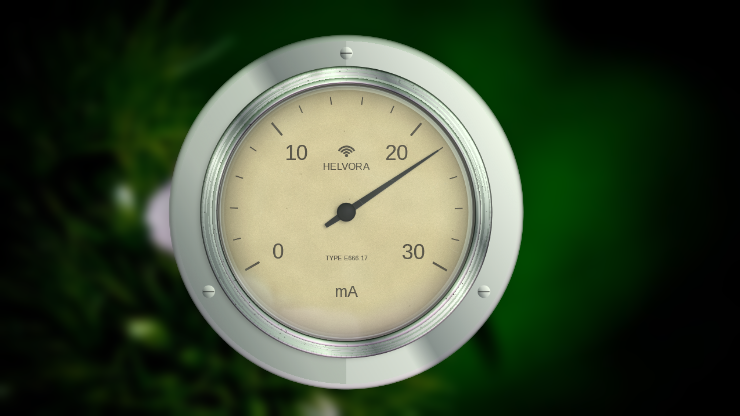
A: 22 mA
